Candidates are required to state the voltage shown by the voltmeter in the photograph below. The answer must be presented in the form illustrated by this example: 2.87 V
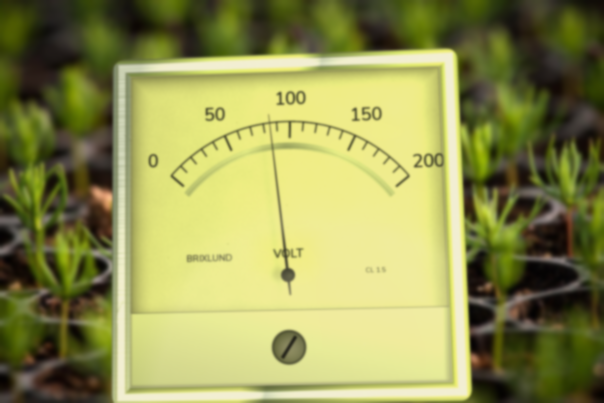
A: 85 V
